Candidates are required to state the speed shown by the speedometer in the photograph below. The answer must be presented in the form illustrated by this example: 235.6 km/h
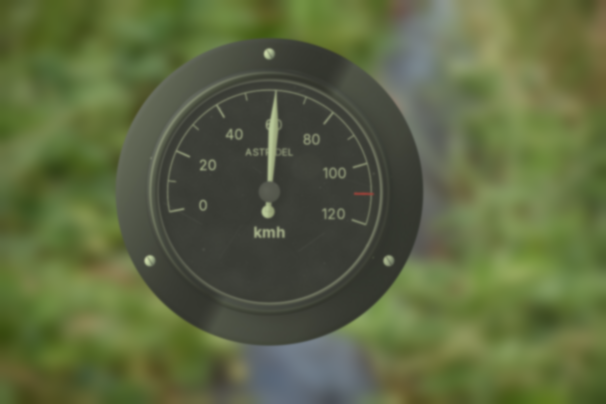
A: 60 km/h
